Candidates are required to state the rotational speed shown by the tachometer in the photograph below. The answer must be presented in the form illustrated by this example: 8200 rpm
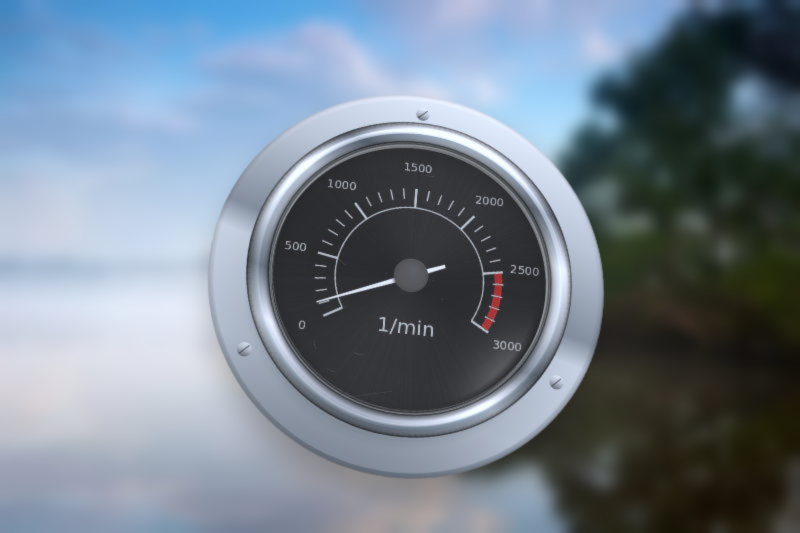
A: 100 rpm
